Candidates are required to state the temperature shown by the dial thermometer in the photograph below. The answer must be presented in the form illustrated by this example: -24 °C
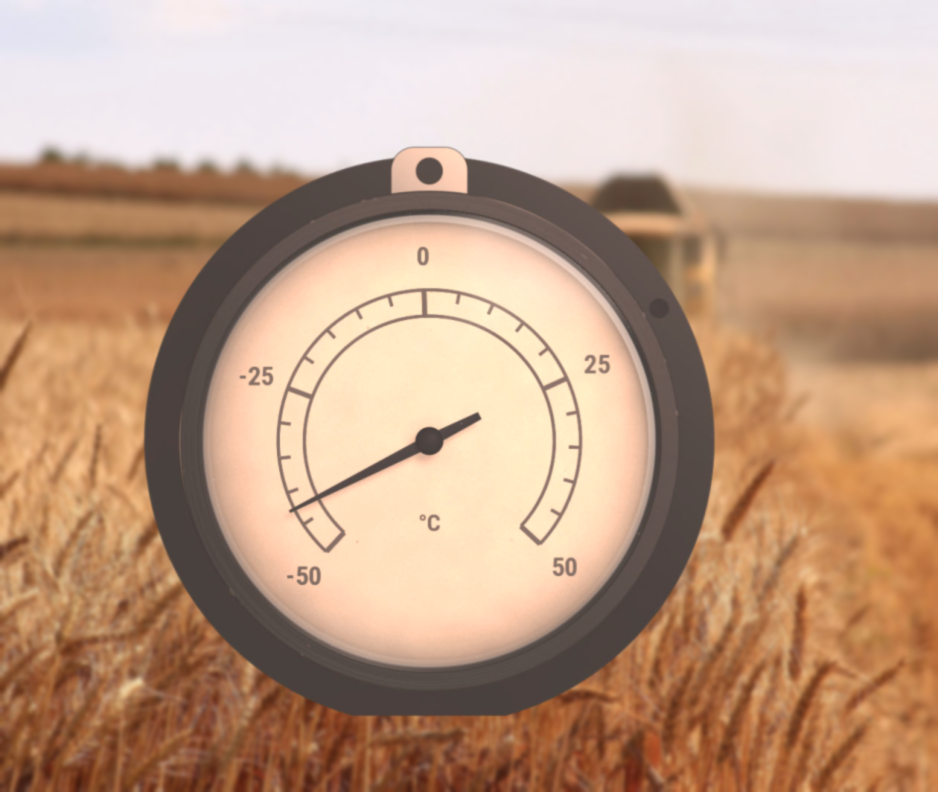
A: -42.5 °C
